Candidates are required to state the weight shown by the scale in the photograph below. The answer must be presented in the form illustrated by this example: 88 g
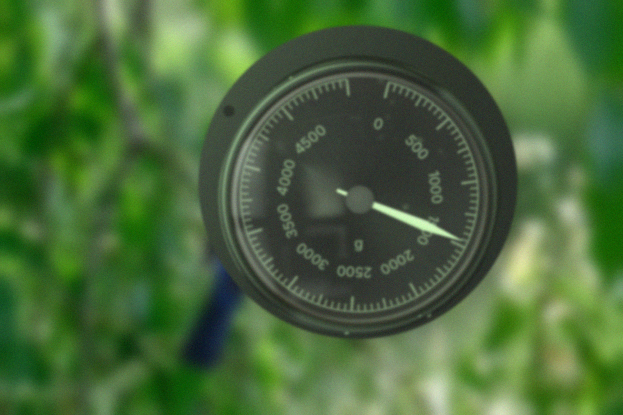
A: 1450 g
